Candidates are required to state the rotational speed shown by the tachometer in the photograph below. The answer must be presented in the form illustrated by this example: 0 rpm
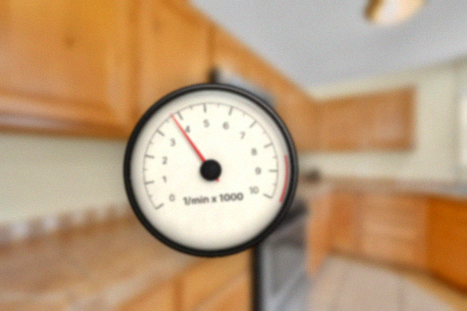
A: 3750 rpm
